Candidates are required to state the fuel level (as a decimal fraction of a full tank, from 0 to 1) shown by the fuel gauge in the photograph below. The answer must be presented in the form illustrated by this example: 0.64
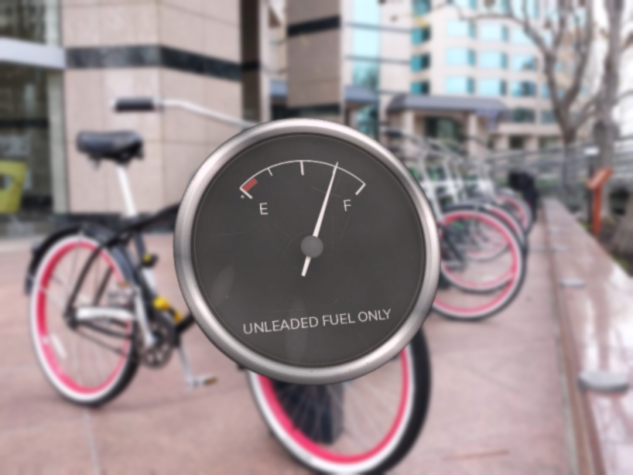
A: 0.75
